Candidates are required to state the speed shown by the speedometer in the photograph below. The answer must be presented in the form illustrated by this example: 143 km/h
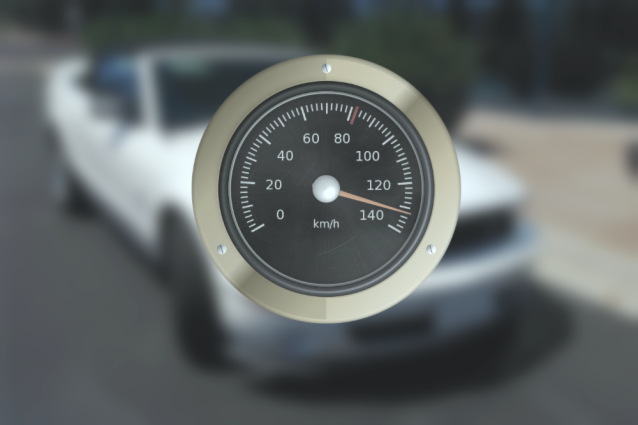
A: 132 km/h
